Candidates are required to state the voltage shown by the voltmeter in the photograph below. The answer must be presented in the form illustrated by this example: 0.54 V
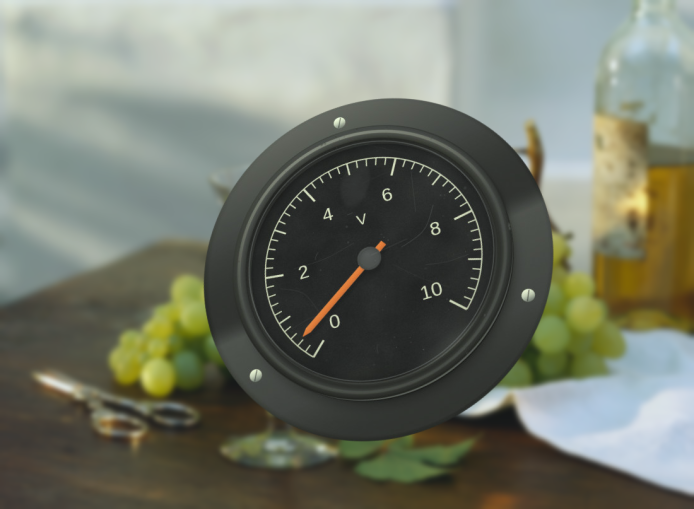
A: 0.4 V
